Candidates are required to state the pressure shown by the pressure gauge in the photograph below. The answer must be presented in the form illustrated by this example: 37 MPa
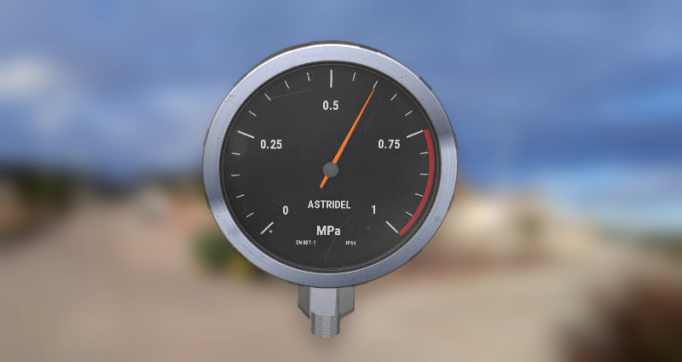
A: 0.6 MPa
